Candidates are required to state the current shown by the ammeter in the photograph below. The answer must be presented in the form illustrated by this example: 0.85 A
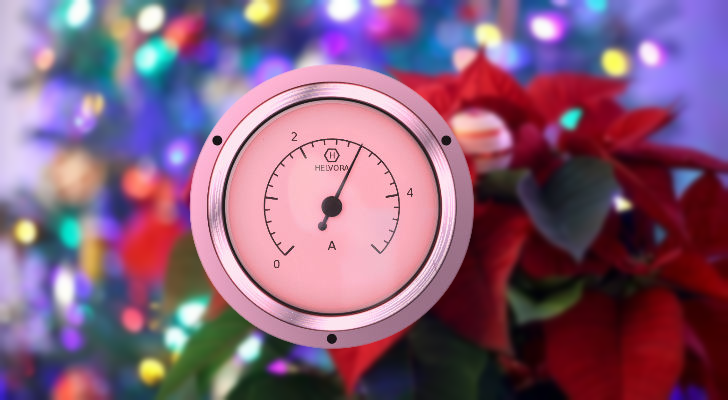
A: 3 A
